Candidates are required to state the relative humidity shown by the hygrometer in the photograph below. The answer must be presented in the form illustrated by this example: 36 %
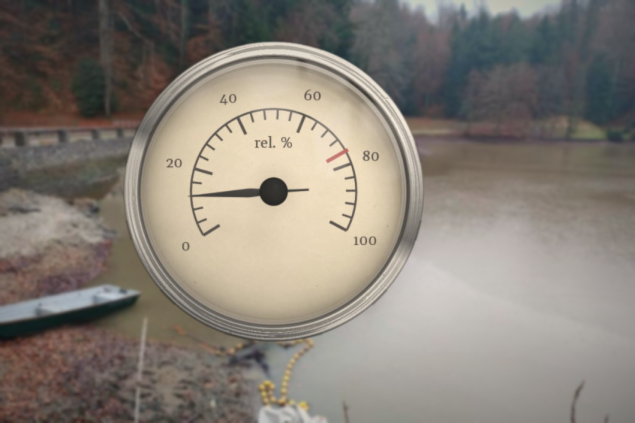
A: 12 %
